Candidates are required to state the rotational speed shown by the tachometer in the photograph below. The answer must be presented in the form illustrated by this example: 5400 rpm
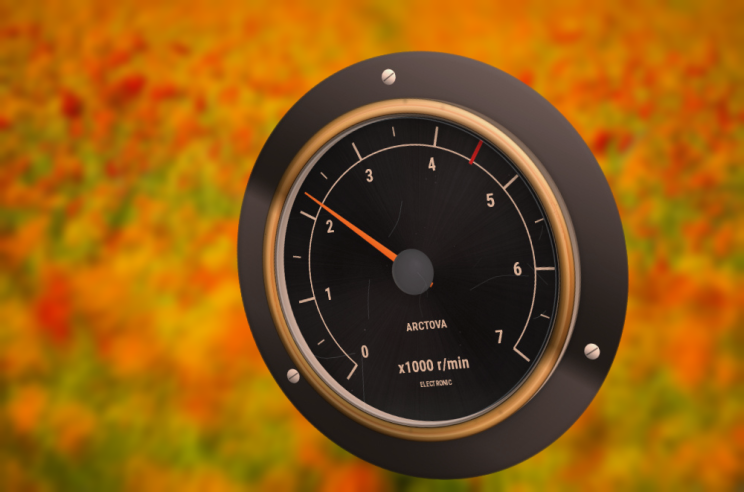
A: 2250 rpm
